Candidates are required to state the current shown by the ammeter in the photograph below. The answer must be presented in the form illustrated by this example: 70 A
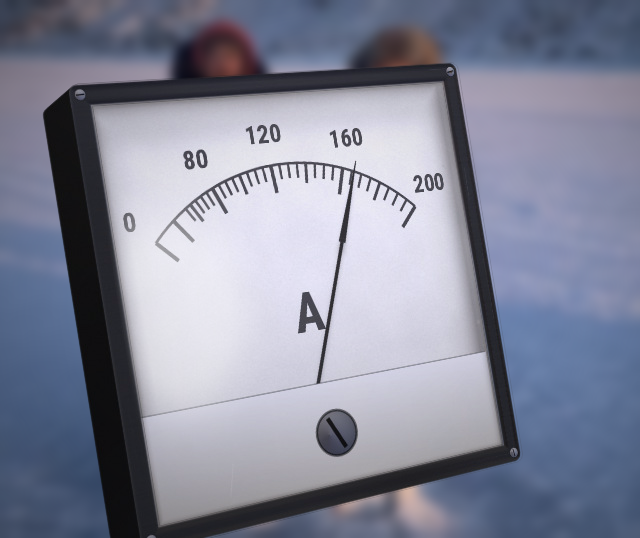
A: 165 A
